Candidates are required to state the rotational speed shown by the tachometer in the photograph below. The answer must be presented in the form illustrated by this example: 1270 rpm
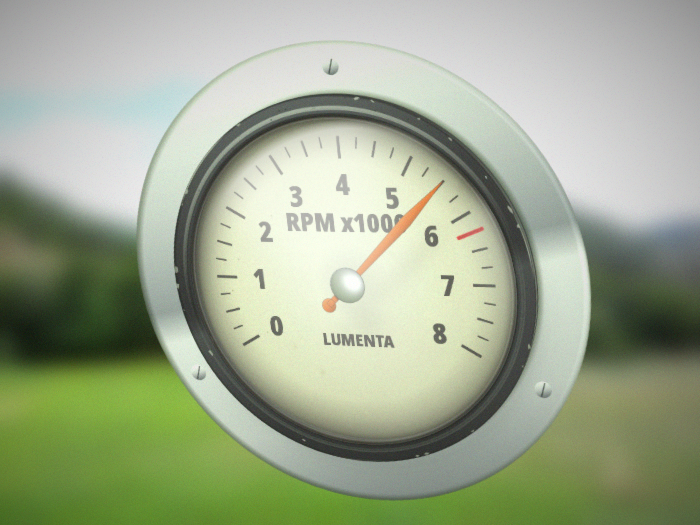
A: 5500 rpm
